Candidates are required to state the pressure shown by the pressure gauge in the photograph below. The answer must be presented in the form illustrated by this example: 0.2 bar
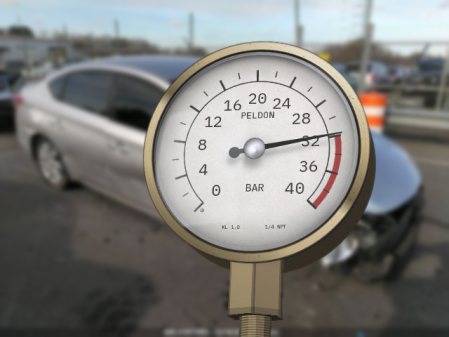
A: 32 bar
